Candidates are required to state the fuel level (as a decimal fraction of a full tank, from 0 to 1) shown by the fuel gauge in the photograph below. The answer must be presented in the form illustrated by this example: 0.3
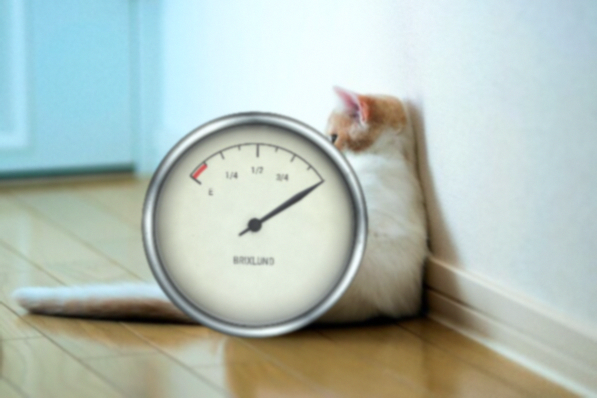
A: 1
